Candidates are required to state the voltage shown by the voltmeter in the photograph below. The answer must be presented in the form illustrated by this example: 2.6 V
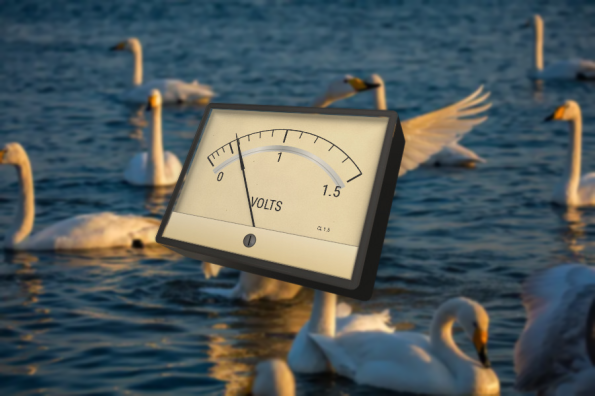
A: 0.6 V
